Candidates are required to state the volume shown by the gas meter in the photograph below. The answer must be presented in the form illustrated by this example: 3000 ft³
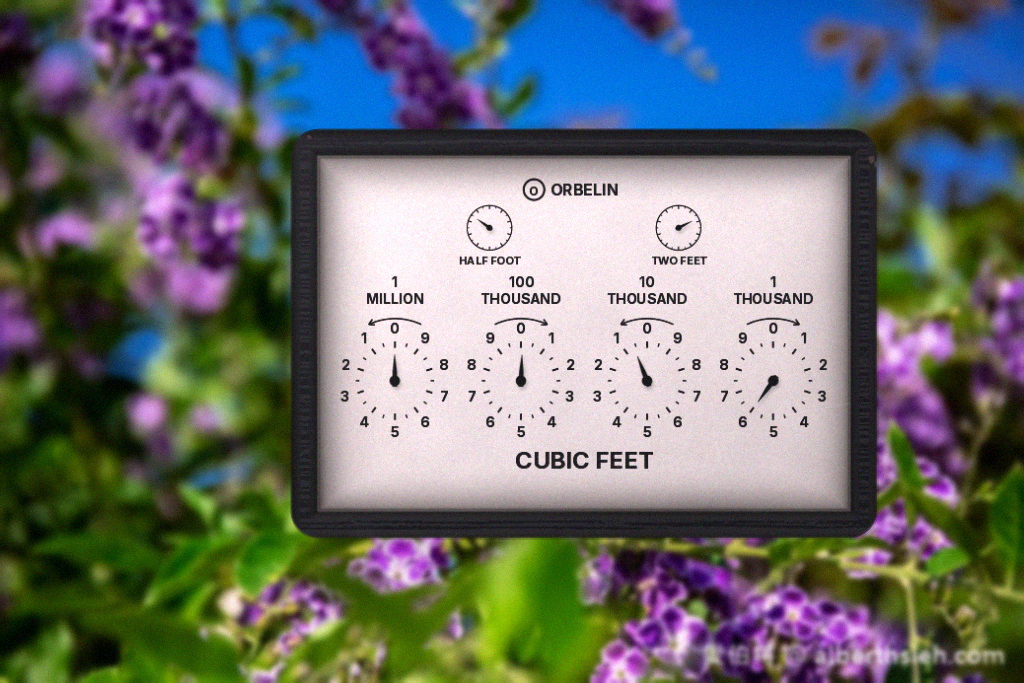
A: 600 ft³
